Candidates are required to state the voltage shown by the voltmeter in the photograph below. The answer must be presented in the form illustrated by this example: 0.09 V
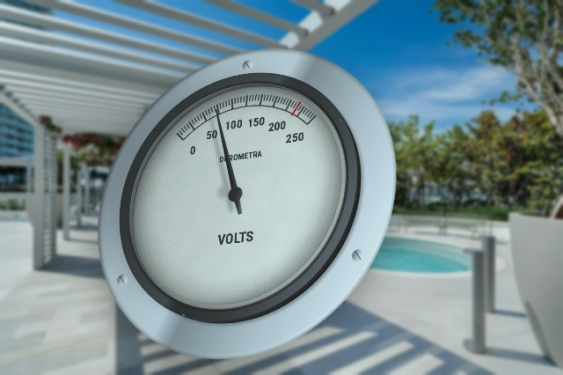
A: 75 V
